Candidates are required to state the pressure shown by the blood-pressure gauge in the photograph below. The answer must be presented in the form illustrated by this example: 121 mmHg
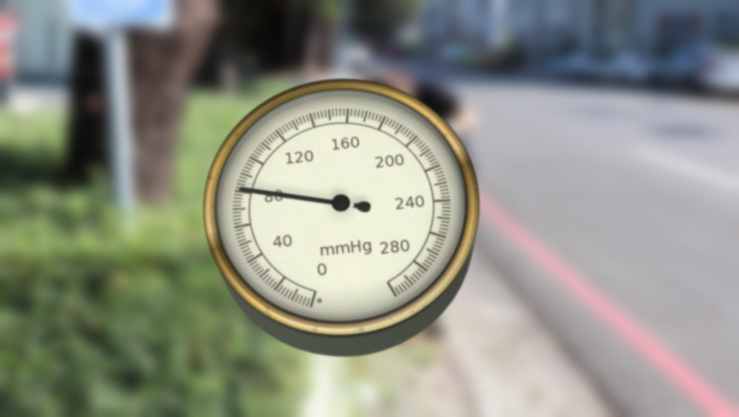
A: 80 mmHg
